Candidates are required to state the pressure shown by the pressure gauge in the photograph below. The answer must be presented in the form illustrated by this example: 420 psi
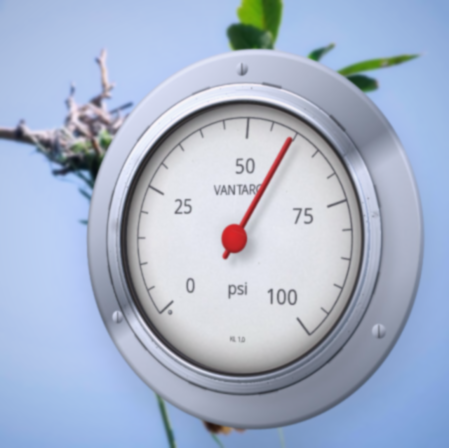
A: 60 psi
